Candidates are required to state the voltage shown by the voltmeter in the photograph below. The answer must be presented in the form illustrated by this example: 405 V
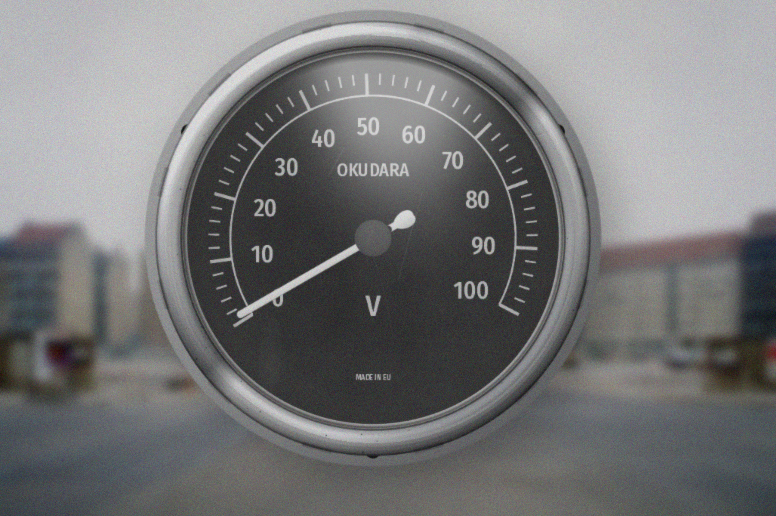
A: 1 V
